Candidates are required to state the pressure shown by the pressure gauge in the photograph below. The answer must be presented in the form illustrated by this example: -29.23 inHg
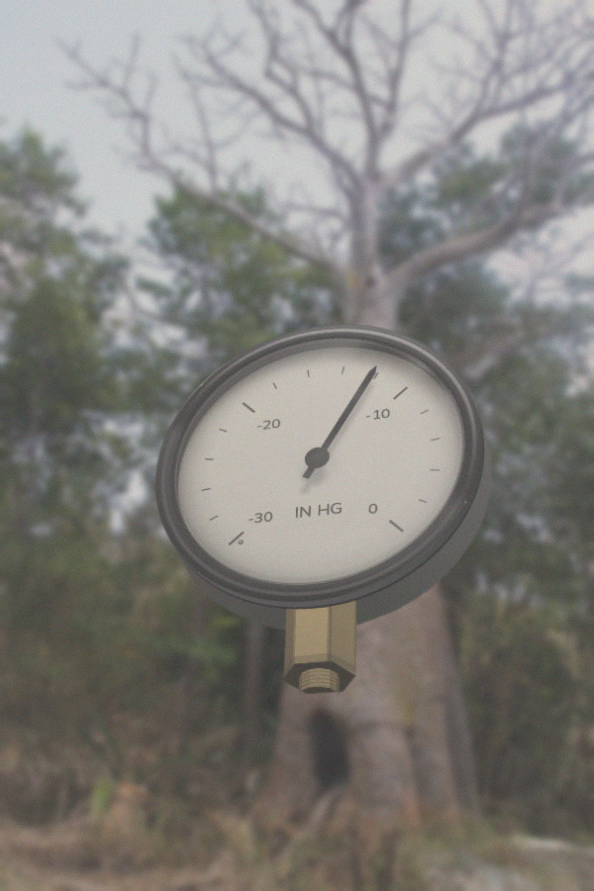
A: -12 inHg
